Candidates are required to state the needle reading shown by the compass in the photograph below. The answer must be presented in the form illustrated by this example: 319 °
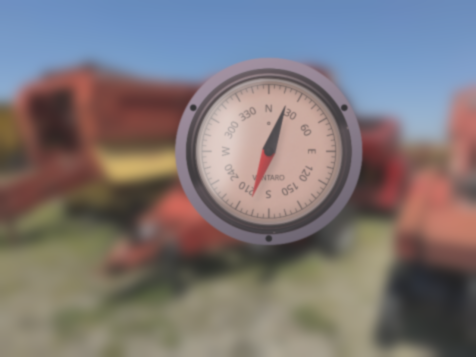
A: 200 °
